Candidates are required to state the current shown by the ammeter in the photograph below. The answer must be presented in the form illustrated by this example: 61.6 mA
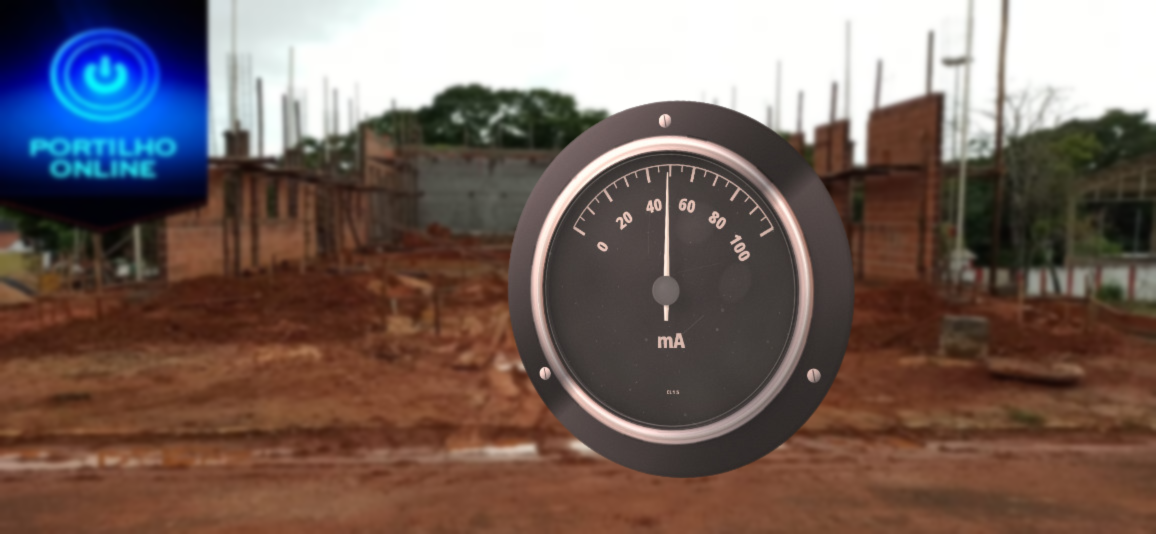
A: 50 mA
